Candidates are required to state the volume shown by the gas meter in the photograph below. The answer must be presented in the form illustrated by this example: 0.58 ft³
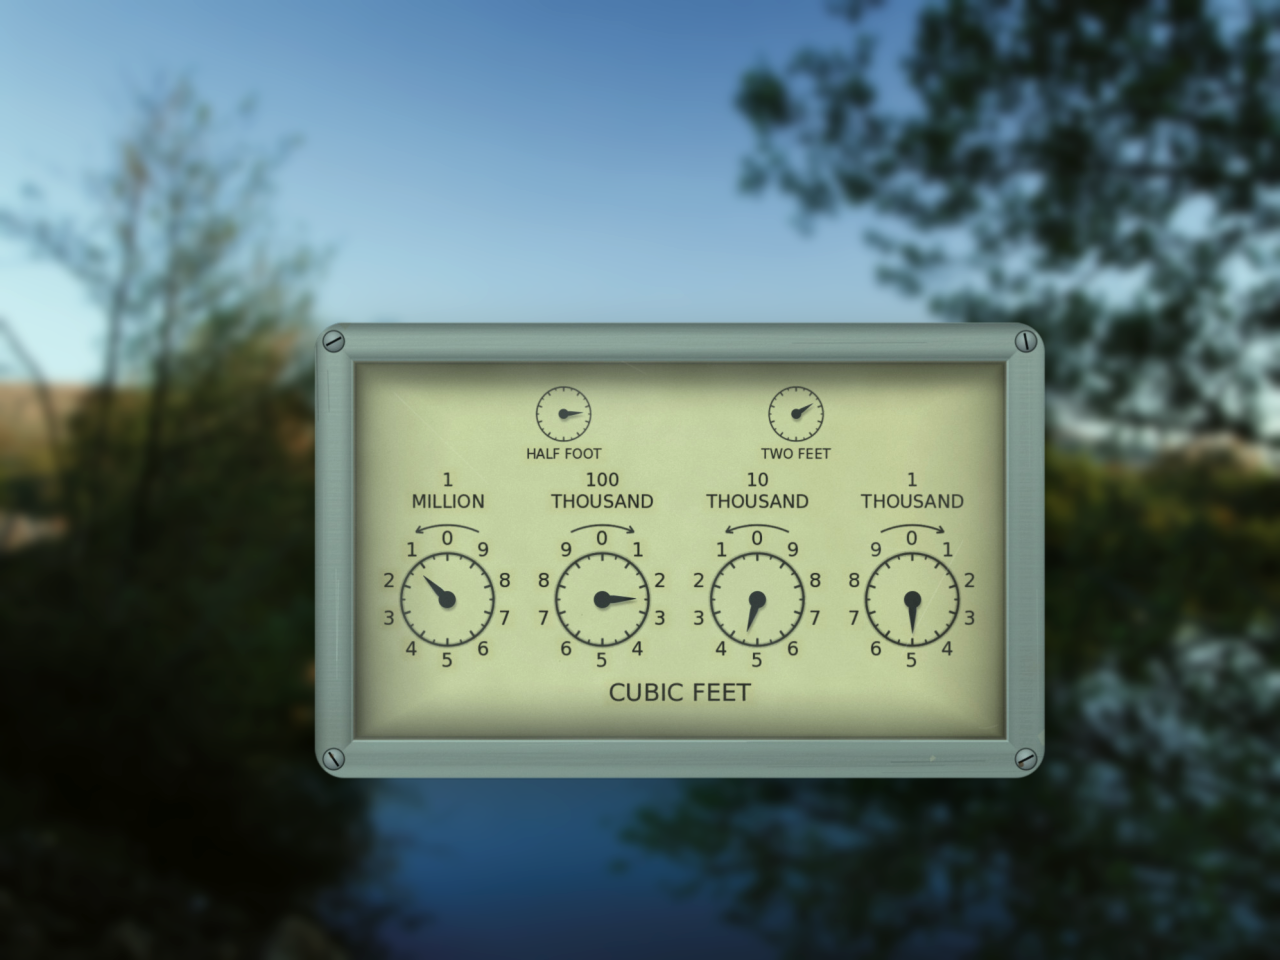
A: 124500 ft³
